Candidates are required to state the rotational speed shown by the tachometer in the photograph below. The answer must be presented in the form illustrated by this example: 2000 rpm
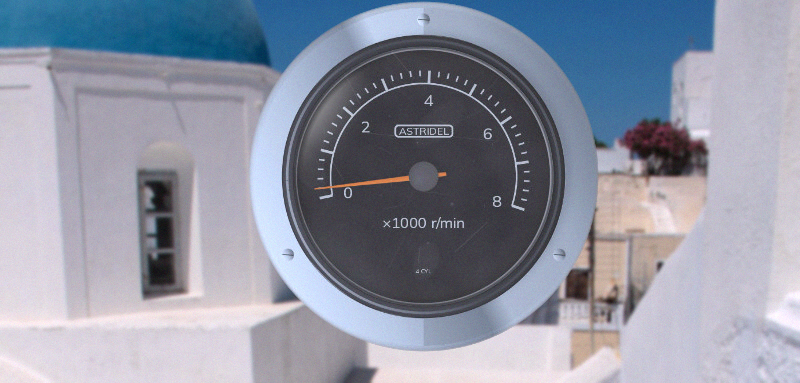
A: 200 rpm
